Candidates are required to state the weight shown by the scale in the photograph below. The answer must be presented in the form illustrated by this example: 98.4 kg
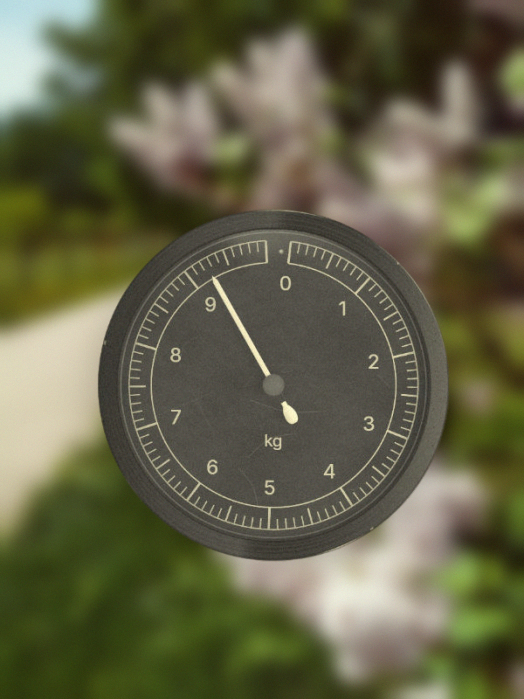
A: 9.25 kg
